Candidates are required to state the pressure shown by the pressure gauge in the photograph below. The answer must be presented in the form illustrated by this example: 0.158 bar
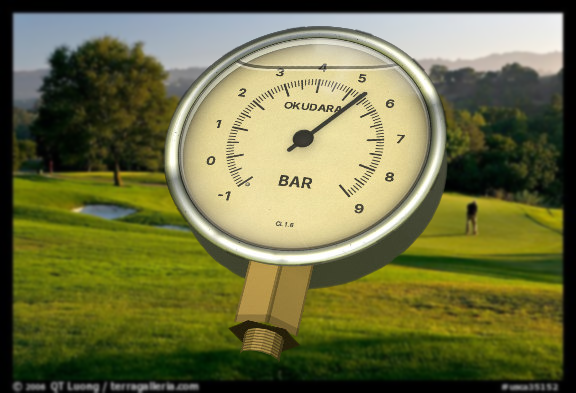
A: 5.5 bar
